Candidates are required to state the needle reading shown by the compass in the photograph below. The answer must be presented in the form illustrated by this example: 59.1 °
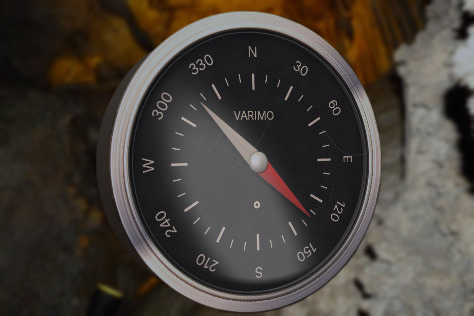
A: 135 °
